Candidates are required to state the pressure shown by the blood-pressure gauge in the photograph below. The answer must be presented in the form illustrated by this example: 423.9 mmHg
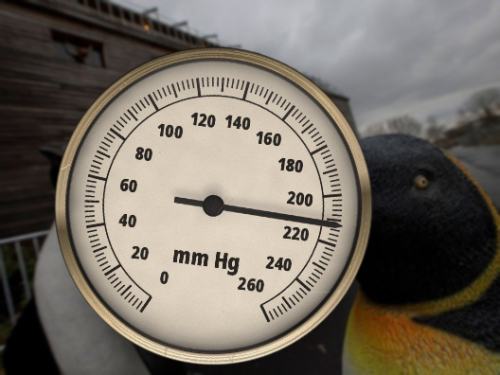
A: 212 mmHg
